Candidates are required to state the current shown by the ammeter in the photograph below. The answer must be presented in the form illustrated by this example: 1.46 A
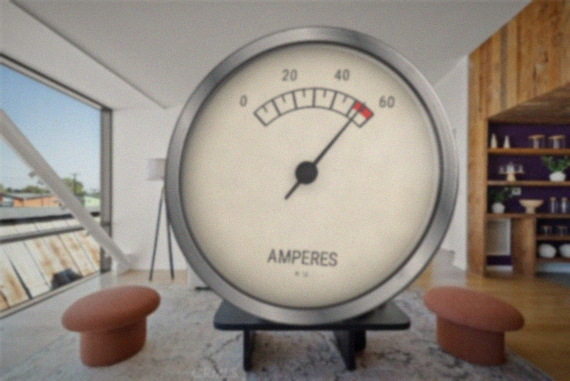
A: 55 A
